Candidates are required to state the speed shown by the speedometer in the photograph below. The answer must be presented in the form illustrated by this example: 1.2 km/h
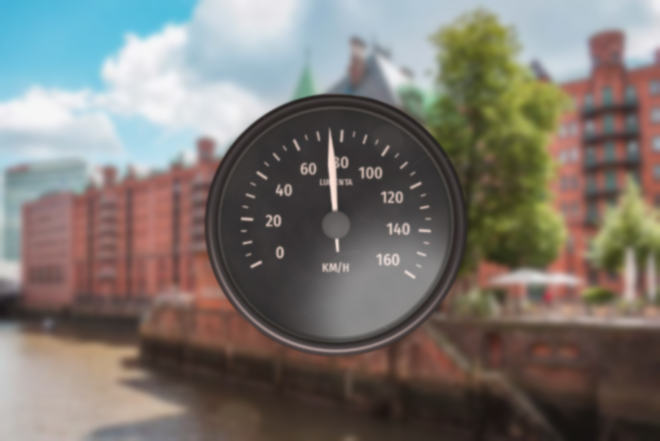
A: 75 km/h
